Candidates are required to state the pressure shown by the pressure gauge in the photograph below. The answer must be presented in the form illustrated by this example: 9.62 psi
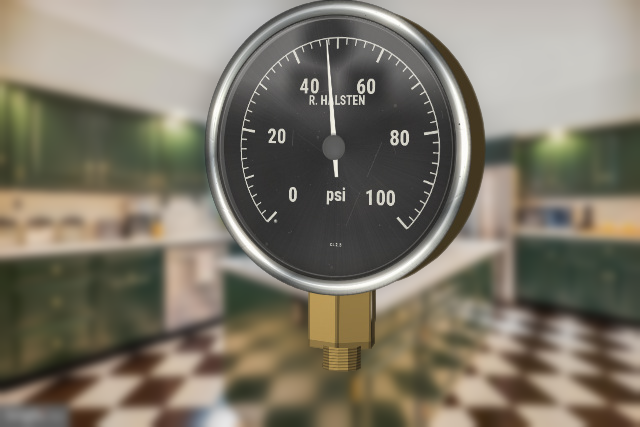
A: 48 psi
